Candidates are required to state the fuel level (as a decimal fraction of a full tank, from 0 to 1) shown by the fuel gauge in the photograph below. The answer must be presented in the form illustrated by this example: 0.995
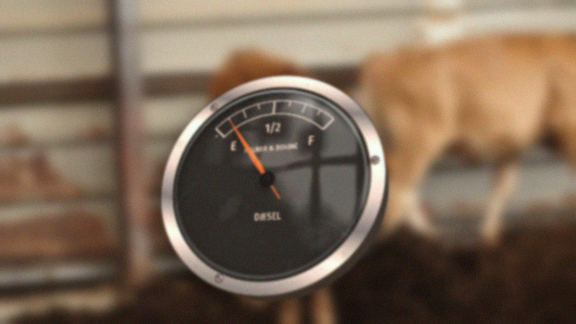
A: 0.125
